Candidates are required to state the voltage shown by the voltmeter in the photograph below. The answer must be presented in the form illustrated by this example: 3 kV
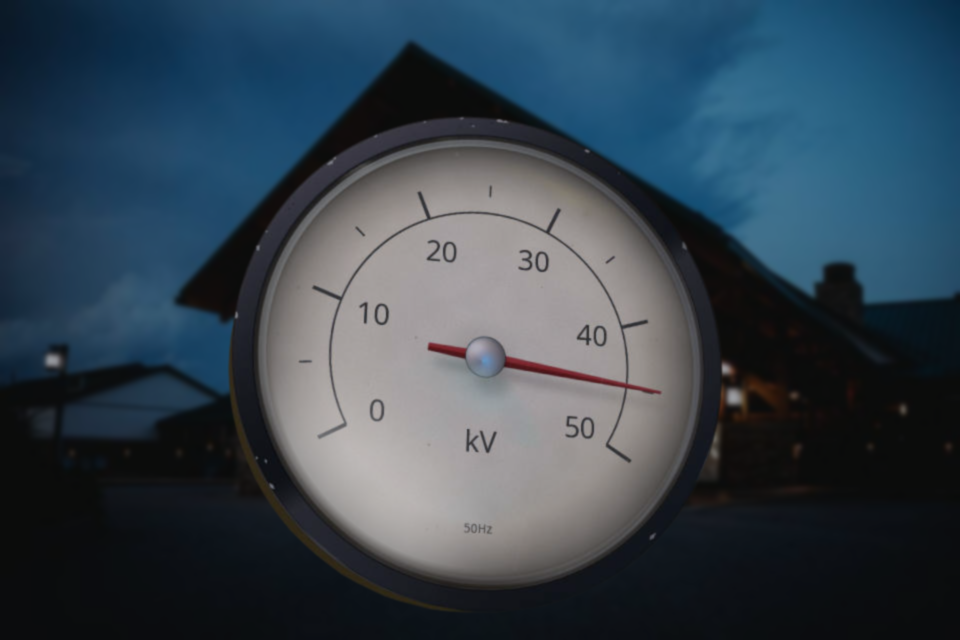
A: 45 kV
